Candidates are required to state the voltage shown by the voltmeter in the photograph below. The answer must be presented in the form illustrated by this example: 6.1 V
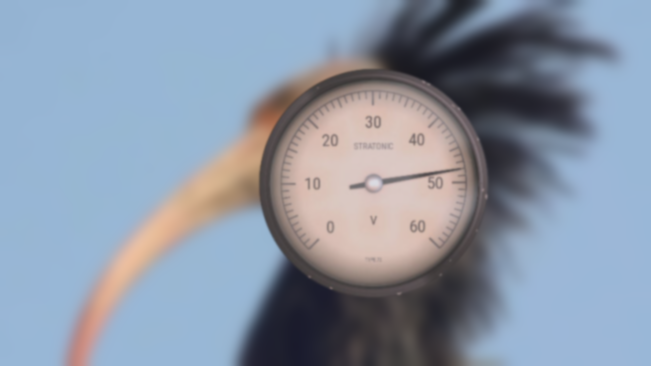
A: 48 V
